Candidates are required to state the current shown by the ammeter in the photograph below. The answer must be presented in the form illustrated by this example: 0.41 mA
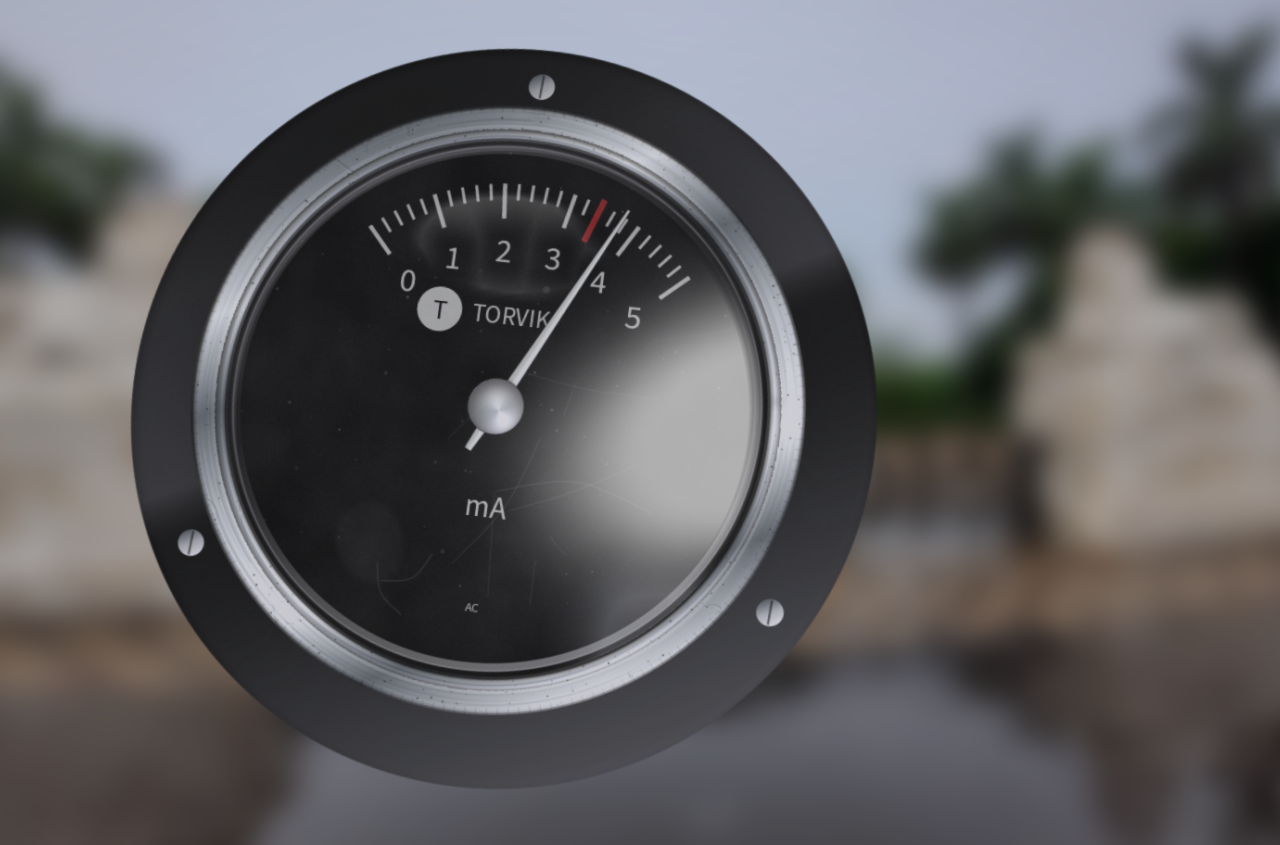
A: 3.8 mA
